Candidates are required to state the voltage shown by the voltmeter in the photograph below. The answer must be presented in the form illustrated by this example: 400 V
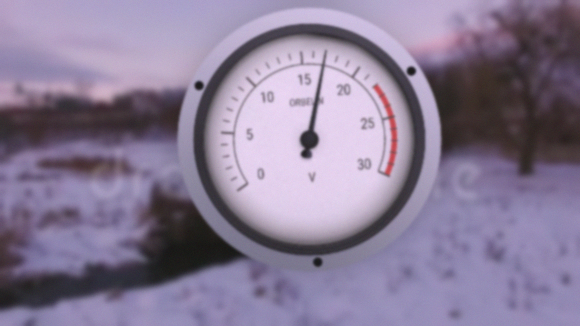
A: 17 V
